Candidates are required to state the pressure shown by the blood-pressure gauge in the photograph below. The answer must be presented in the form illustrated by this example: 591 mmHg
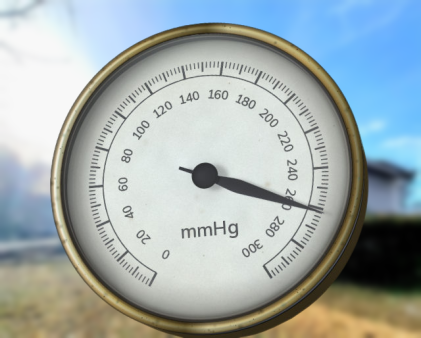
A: 262 mmHg
